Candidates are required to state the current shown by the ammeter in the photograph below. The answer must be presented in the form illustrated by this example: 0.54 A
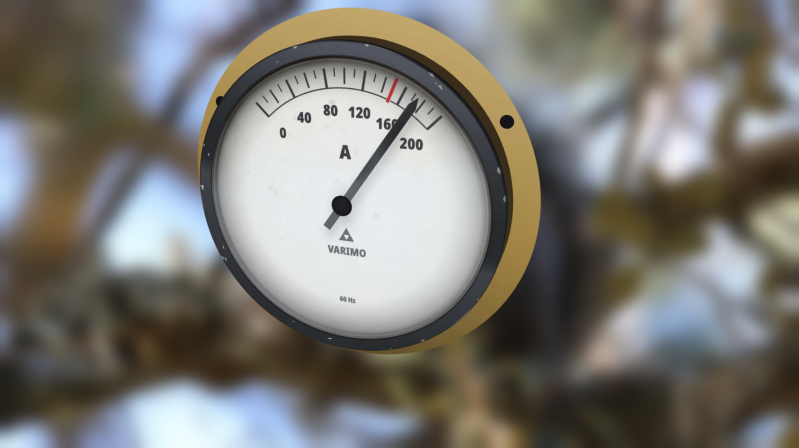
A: 175 A
